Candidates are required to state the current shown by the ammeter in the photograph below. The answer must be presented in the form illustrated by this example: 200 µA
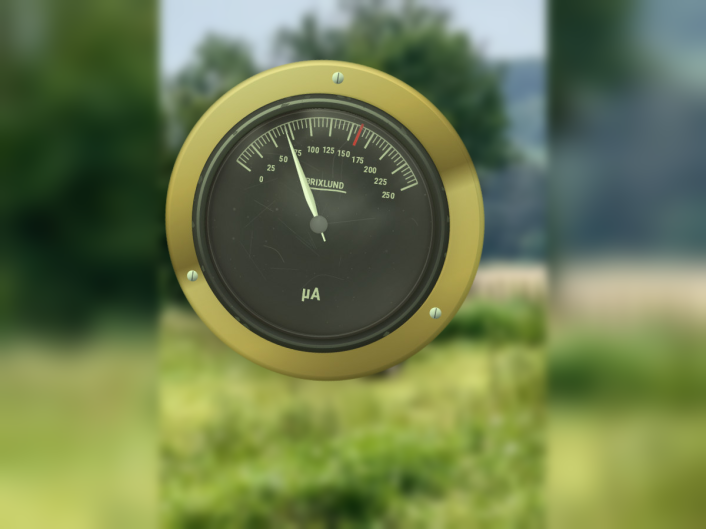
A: 70 µA
